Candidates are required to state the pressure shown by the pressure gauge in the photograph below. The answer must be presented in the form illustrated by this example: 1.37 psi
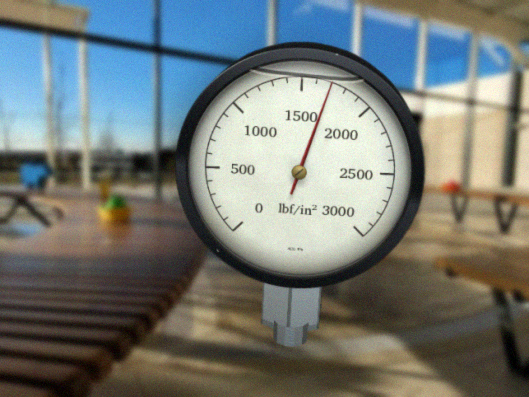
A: 1700 psi
